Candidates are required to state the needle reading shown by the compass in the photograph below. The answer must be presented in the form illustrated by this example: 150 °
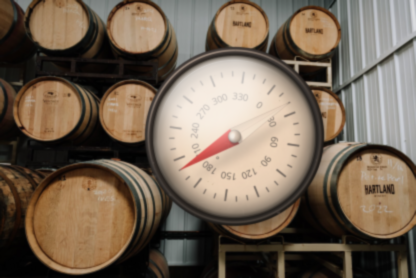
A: 200 °
